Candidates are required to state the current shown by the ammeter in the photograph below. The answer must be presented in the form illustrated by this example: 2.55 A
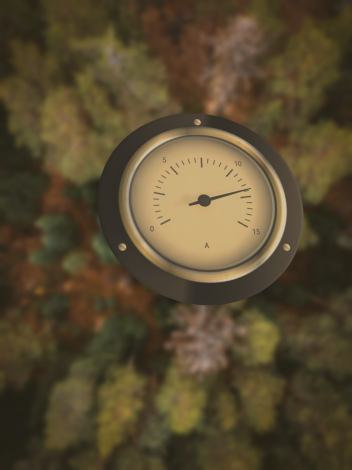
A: 12 A
